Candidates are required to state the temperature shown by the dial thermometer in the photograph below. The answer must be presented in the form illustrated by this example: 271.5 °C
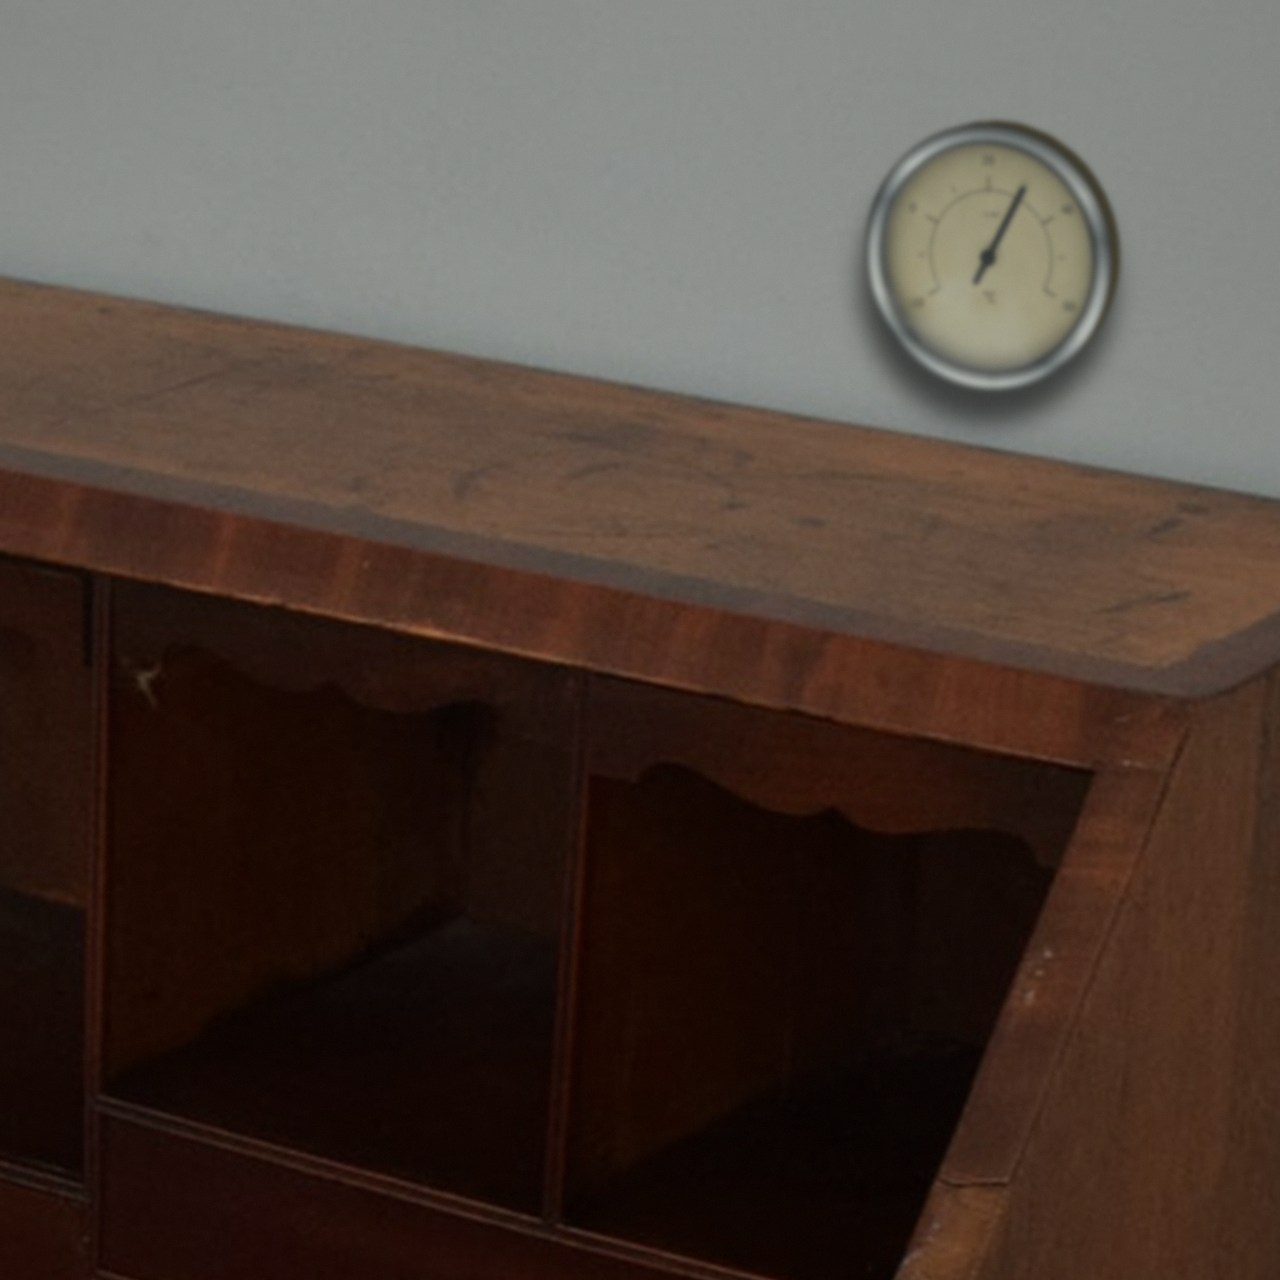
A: 30 °C
